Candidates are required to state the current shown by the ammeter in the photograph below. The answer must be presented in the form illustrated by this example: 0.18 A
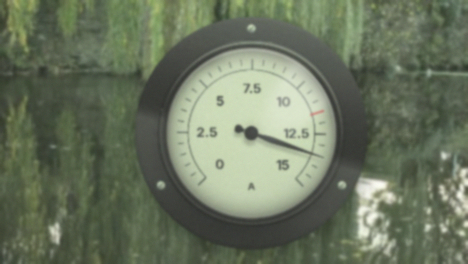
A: 13.5 A
